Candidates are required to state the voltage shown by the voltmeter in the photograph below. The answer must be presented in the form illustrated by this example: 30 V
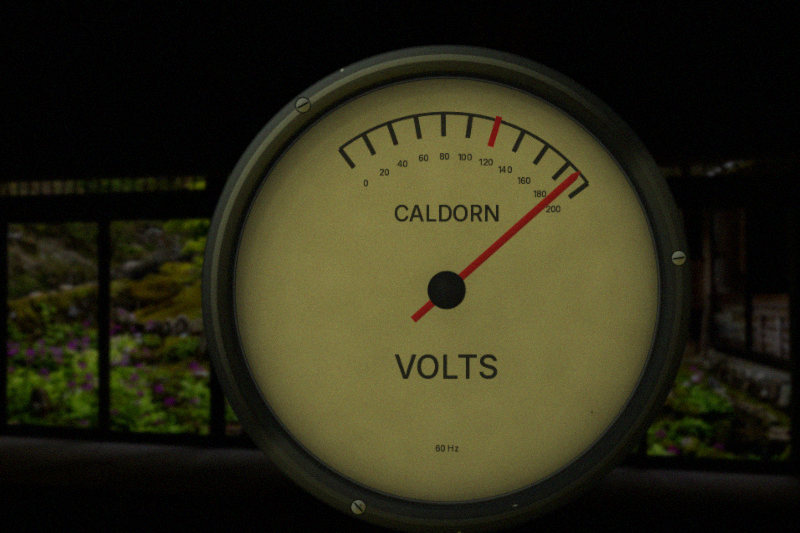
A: 190 V
